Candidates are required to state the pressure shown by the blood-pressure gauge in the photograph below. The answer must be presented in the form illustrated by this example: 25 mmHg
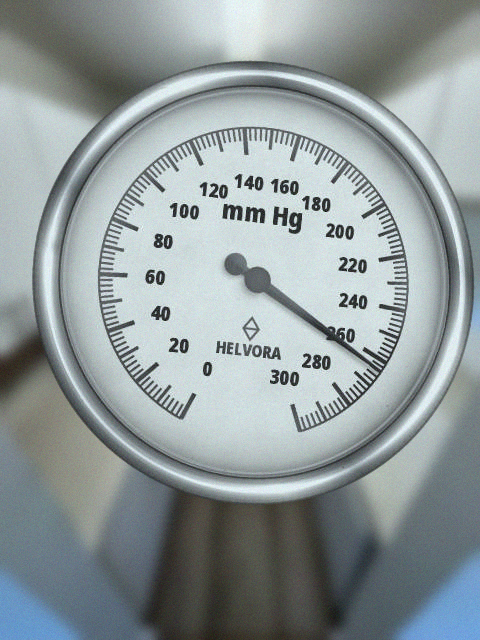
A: 264 mmHg
